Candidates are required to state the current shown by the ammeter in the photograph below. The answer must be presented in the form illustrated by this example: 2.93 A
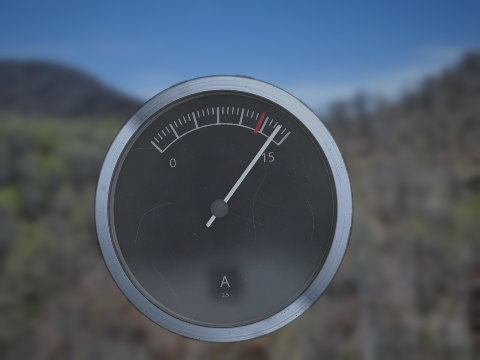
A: 14 A
